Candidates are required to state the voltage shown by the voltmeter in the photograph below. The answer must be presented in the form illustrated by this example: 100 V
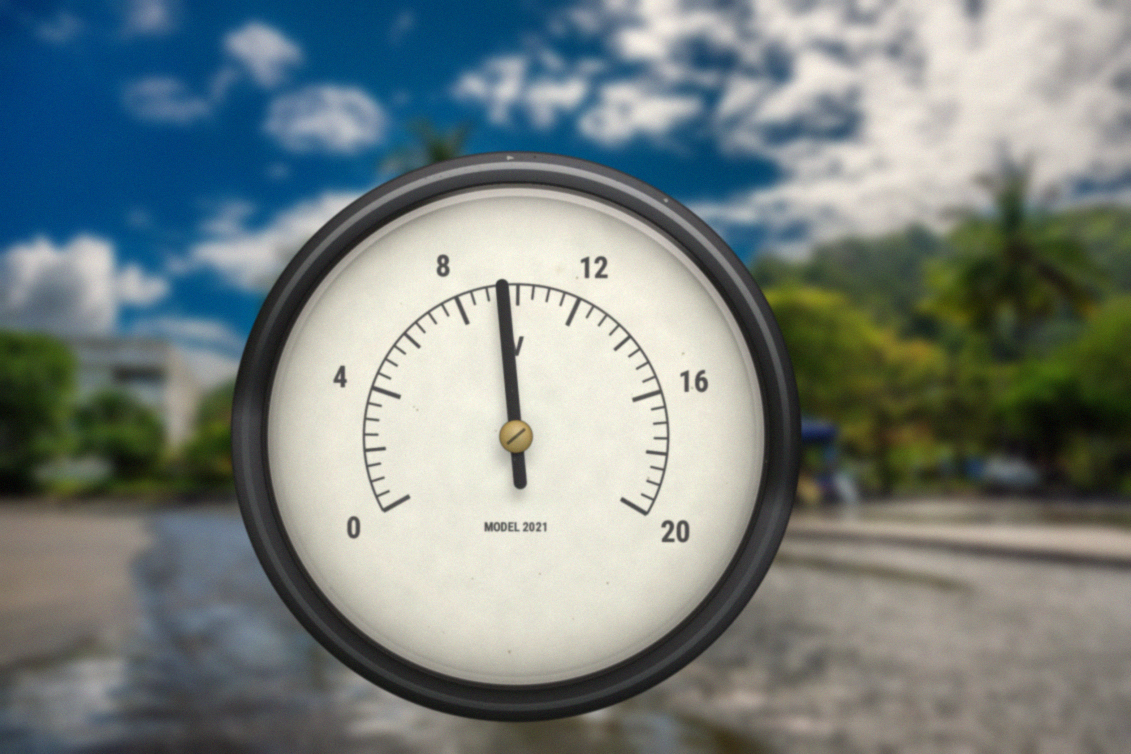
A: 9.5 V
